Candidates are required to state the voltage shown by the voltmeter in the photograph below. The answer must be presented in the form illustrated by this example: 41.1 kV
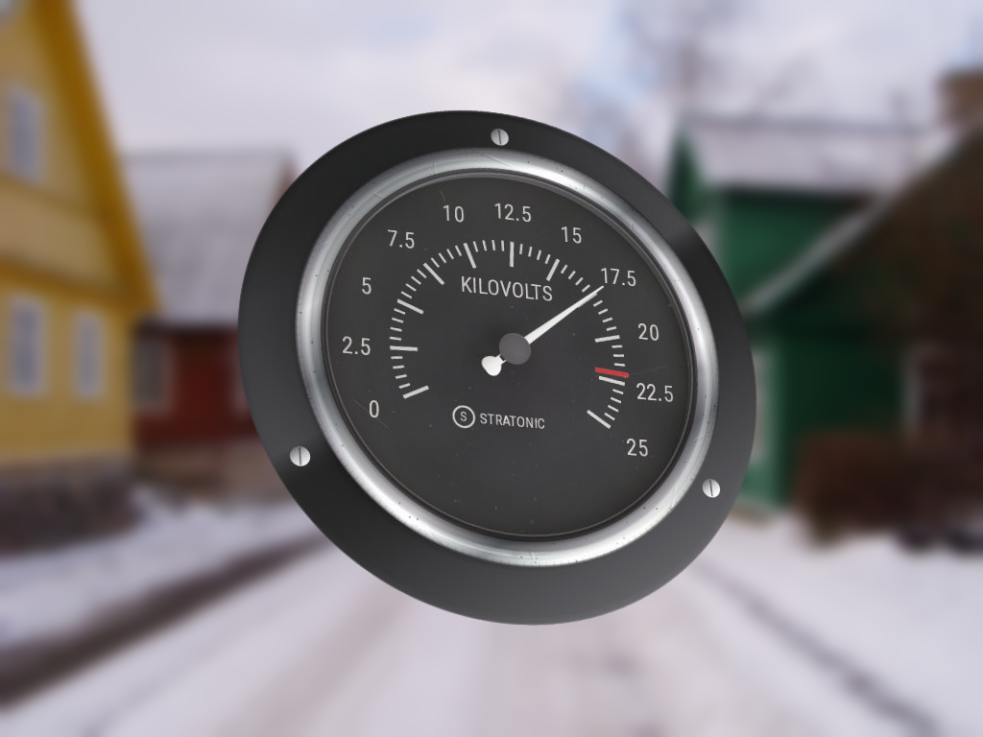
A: 17.5 kV
